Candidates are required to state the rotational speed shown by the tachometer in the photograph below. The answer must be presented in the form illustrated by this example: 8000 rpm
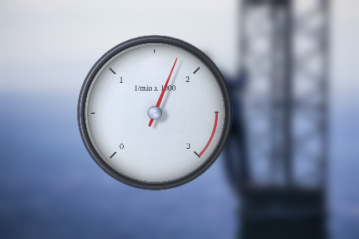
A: 1750 rpm
